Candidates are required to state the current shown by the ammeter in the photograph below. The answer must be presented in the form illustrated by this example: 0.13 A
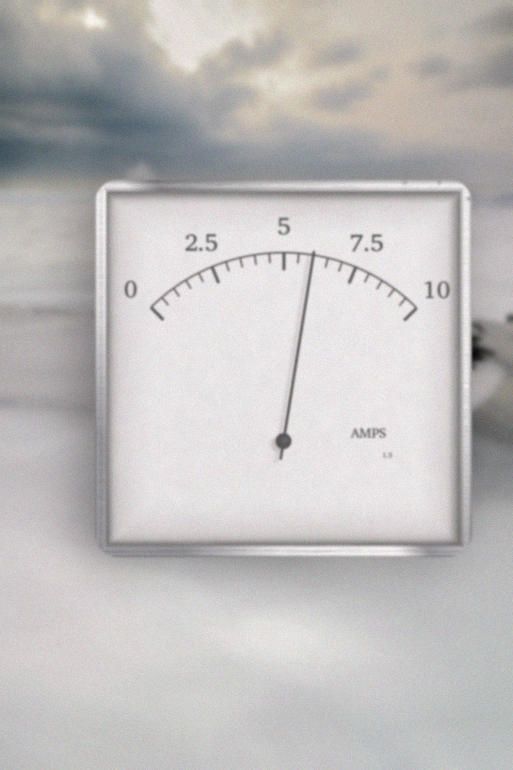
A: 6 A
